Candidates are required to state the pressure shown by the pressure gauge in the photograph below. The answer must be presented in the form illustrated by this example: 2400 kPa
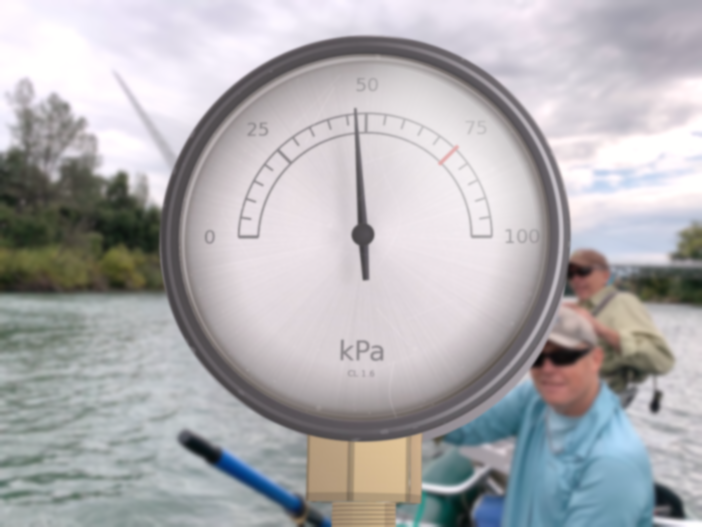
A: 47.5 kPa
